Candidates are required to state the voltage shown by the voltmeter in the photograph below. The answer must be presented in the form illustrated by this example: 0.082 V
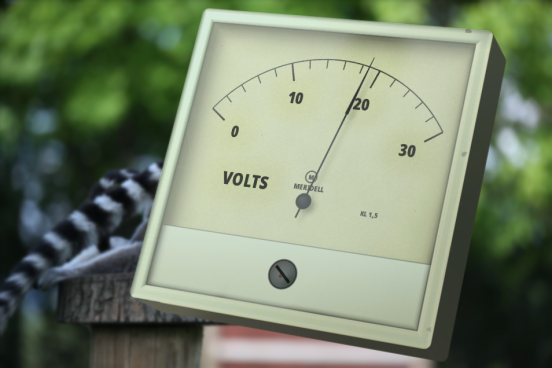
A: 19 V
